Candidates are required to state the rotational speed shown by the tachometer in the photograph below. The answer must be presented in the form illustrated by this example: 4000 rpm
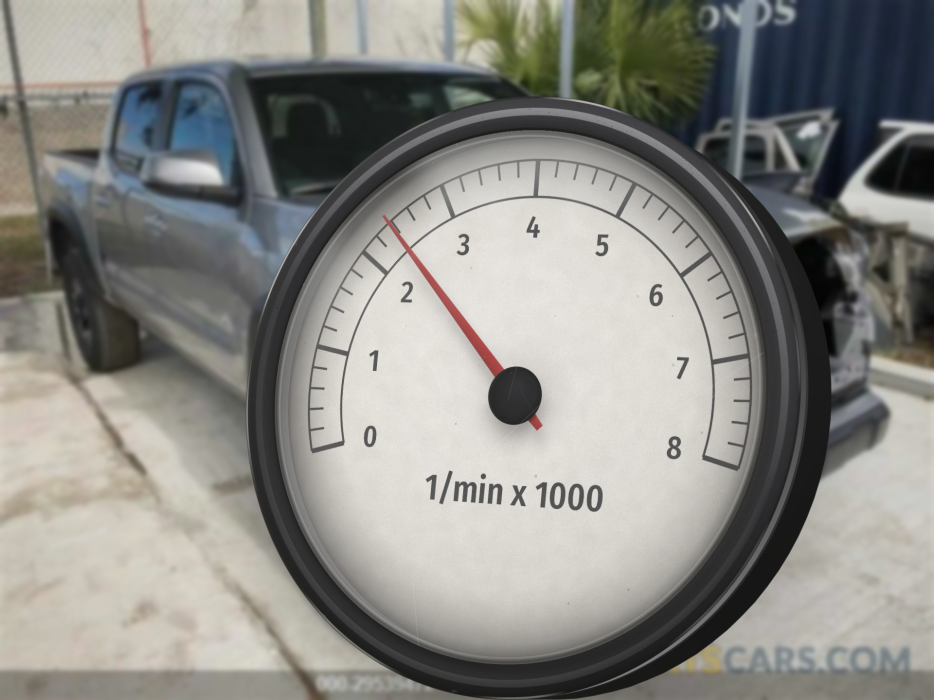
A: 2400 rpm
